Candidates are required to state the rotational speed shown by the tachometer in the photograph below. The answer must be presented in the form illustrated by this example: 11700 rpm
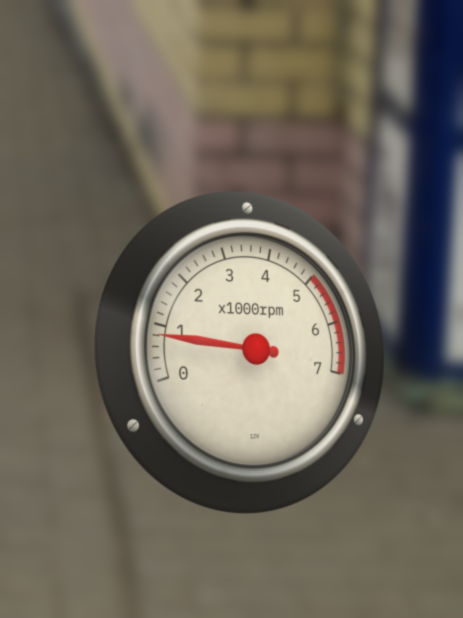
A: 800 rpm
